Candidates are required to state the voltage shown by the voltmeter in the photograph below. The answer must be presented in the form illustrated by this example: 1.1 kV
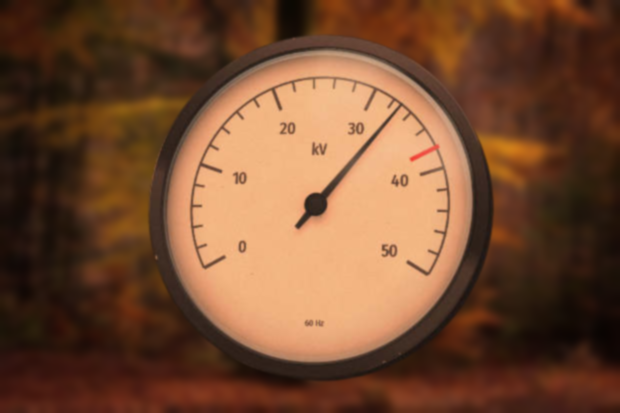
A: 33 kV
